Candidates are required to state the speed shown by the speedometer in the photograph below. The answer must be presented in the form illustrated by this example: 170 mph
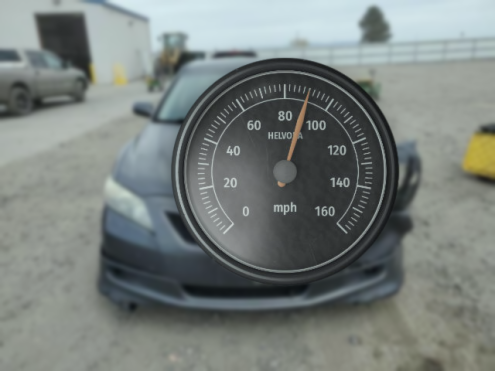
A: 90 mph
